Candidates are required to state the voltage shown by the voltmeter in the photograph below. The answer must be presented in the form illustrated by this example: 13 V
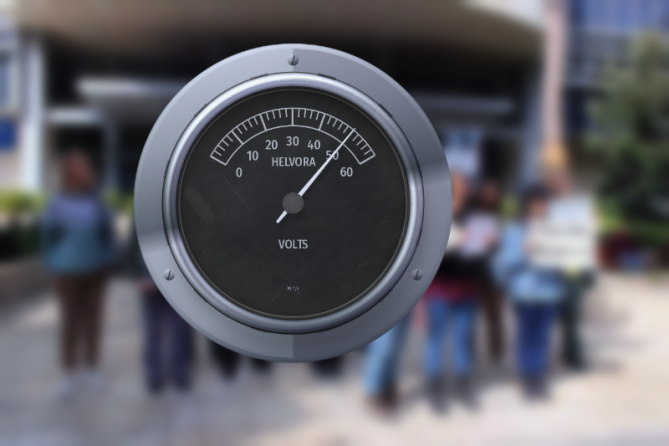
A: 50 V
